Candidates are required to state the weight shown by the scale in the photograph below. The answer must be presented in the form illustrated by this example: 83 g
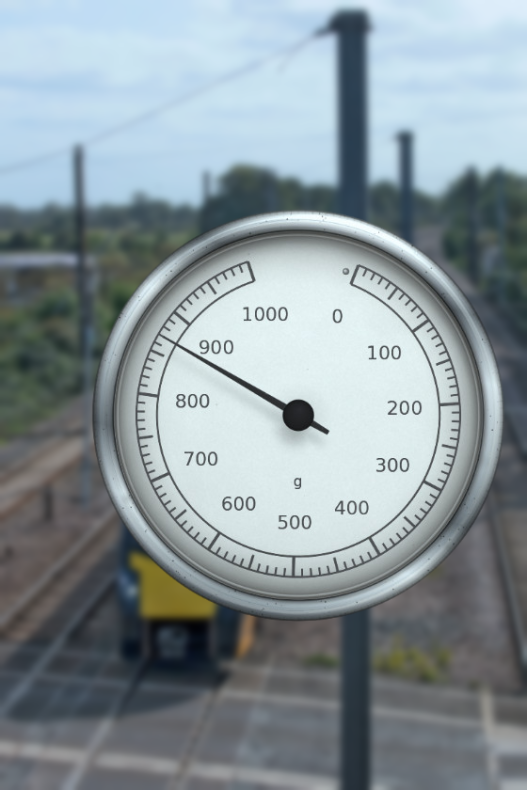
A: 870 g
